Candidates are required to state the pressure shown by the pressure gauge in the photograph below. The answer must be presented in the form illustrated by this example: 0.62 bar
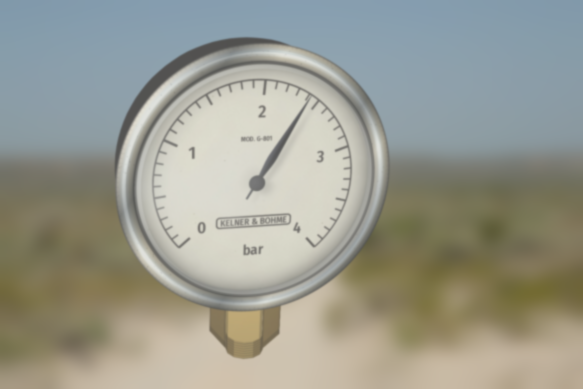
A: 2.4 bar
